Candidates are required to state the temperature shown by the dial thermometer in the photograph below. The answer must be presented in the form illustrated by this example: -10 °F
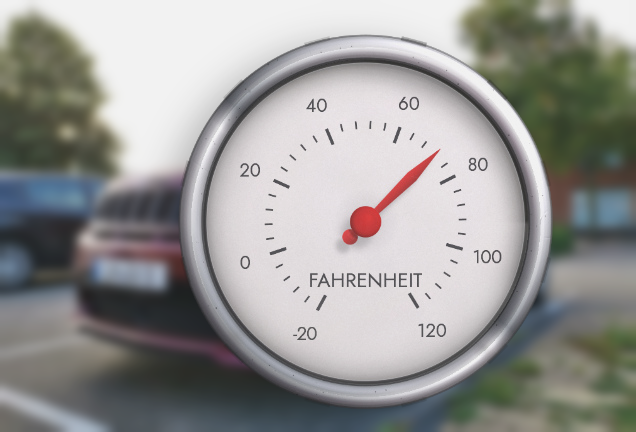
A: 72 °F
